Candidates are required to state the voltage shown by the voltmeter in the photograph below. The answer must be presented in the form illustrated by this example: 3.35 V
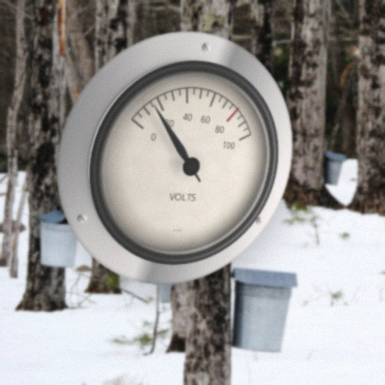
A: 15 V
